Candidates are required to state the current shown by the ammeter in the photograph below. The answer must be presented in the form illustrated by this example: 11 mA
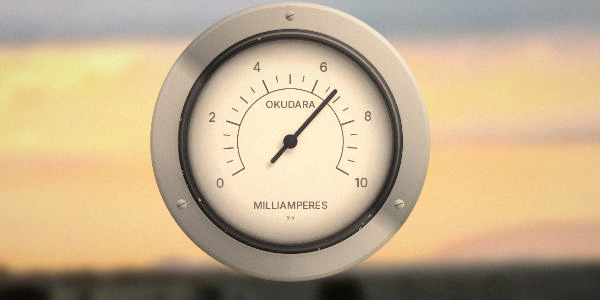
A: 6.75 mA
